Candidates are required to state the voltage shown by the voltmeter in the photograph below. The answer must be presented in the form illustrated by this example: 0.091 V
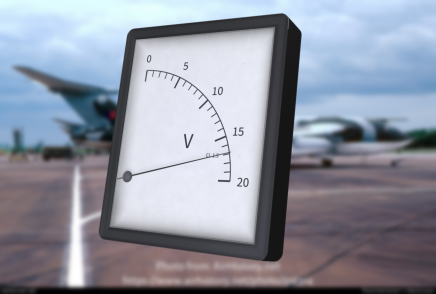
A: 17 V
